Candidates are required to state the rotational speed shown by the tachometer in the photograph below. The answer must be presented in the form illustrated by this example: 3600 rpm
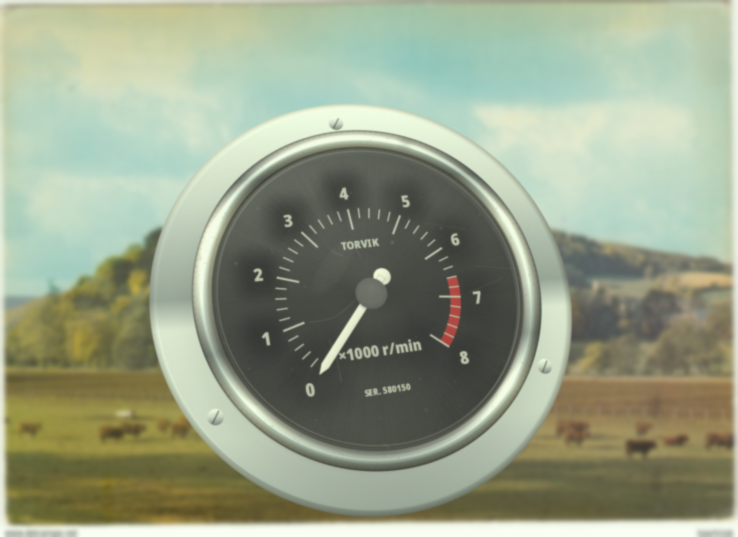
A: 0 rpm
